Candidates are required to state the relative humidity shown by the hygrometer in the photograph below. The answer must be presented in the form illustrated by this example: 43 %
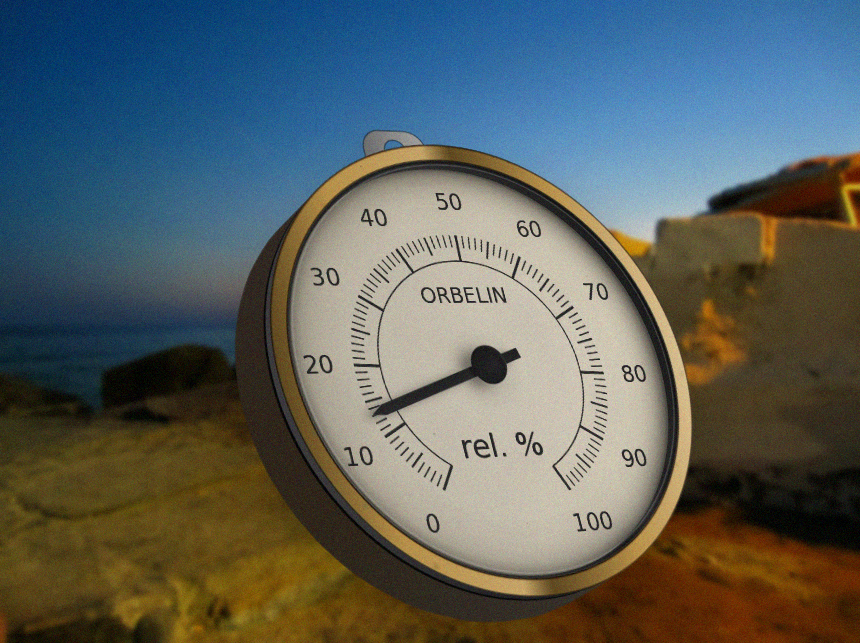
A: 13 %
